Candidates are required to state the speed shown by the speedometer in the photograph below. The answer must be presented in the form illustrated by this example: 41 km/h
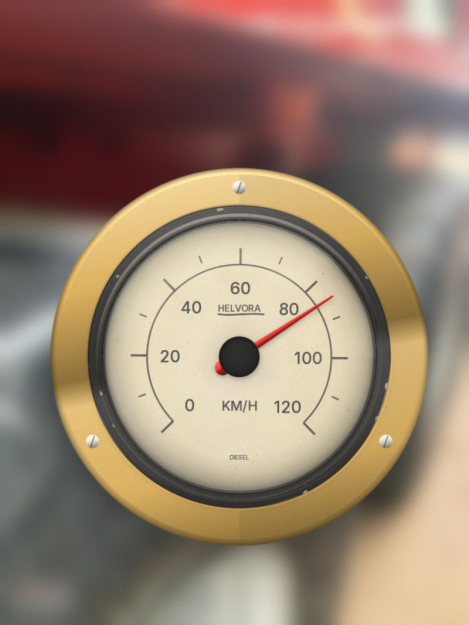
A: 85 km/h
